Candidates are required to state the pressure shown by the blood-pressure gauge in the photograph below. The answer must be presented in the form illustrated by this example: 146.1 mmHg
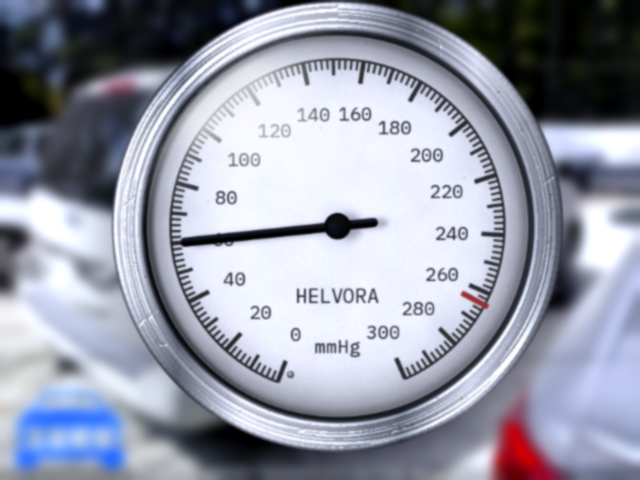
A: 60 mmHg
